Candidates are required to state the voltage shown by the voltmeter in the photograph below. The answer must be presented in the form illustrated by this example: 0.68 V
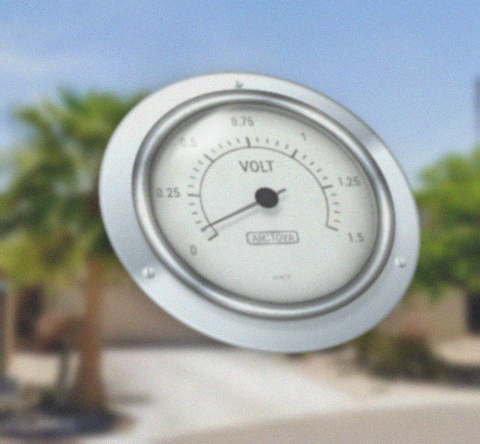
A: 0.05 V
